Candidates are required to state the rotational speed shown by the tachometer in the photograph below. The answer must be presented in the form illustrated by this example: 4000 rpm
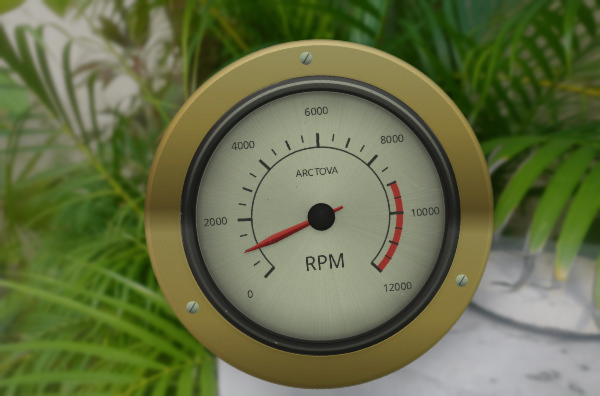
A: 1000 rpm
